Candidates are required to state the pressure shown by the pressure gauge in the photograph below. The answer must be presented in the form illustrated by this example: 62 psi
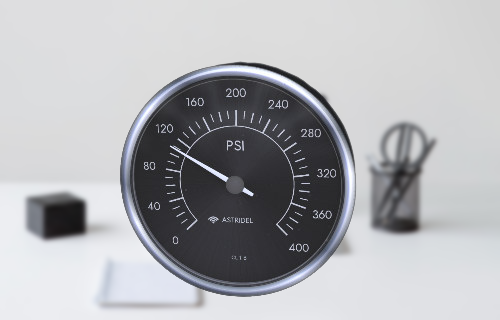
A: 110 psi
